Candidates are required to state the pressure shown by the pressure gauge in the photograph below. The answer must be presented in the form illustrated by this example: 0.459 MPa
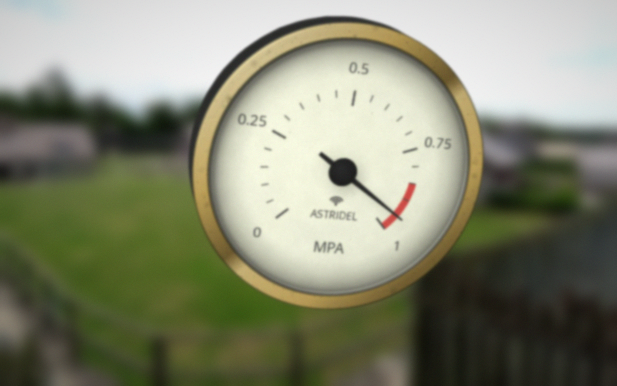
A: 0.95 MPa
